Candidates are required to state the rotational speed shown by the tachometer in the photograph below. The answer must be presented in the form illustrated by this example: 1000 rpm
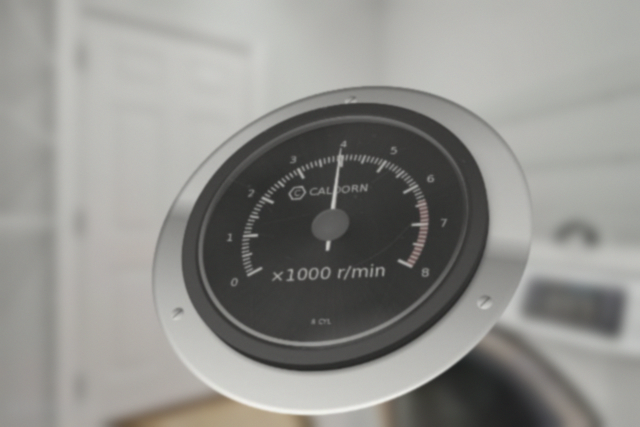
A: 4000 rpm
